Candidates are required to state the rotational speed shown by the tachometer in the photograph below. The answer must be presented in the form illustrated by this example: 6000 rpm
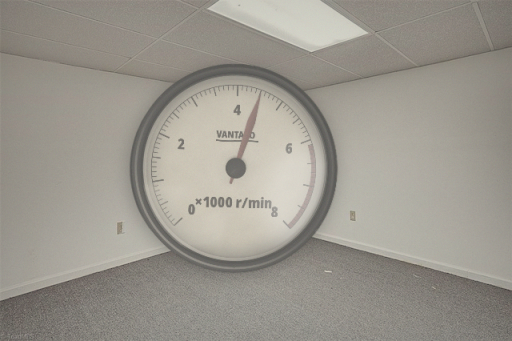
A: 4500 rpm
